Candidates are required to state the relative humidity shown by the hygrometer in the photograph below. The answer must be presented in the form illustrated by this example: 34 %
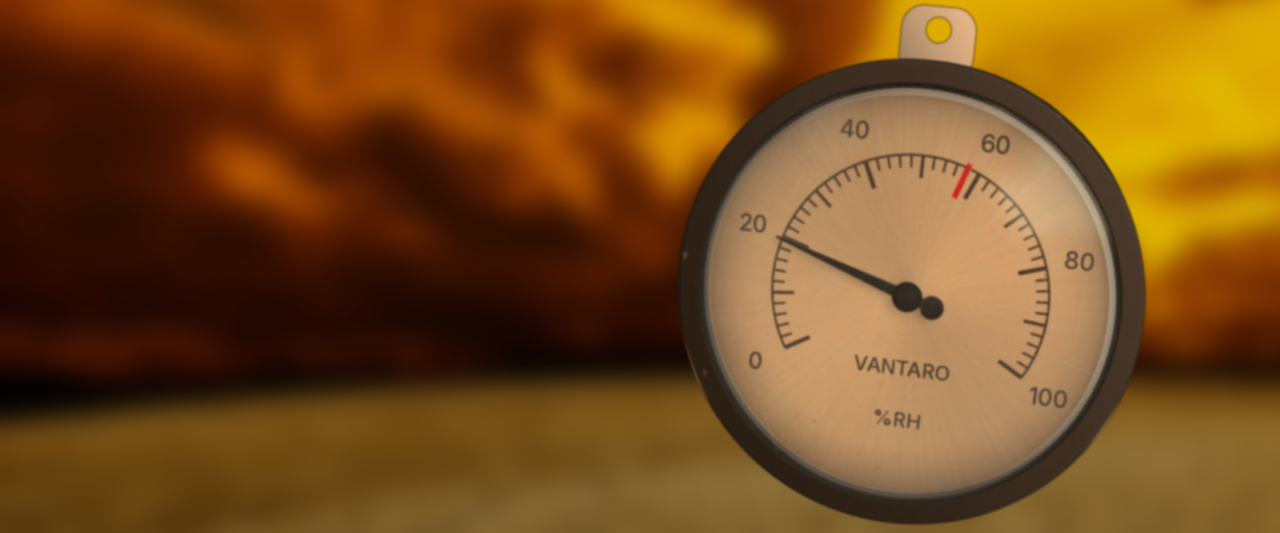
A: 20 %
